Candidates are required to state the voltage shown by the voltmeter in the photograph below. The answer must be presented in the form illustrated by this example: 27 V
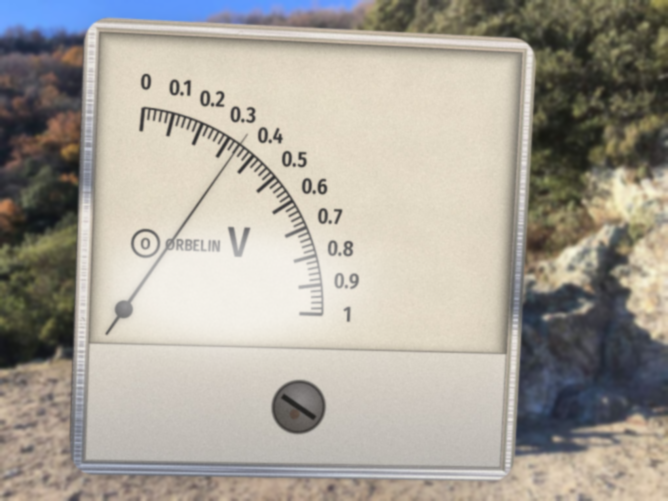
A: 0.34 V
